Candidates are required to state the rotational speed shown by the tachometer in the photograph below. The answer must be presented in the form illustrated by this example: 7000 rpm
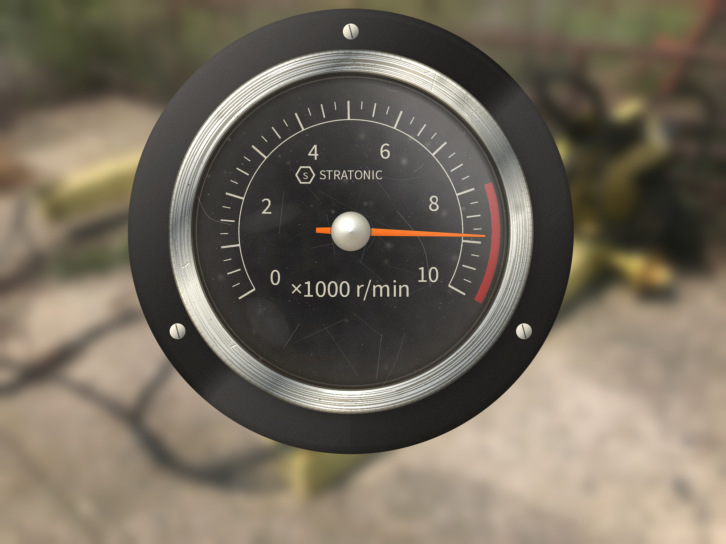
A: 8875 rpm
